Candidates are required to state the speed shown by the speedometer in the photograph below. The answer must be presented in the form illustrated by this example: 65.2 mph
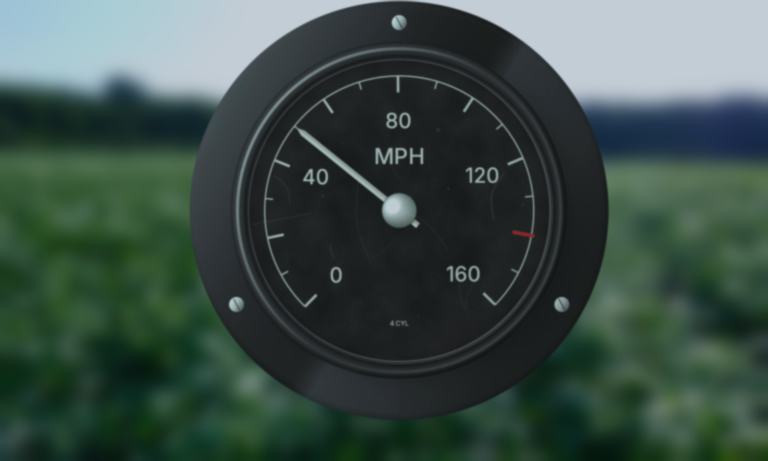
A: 50 mph
